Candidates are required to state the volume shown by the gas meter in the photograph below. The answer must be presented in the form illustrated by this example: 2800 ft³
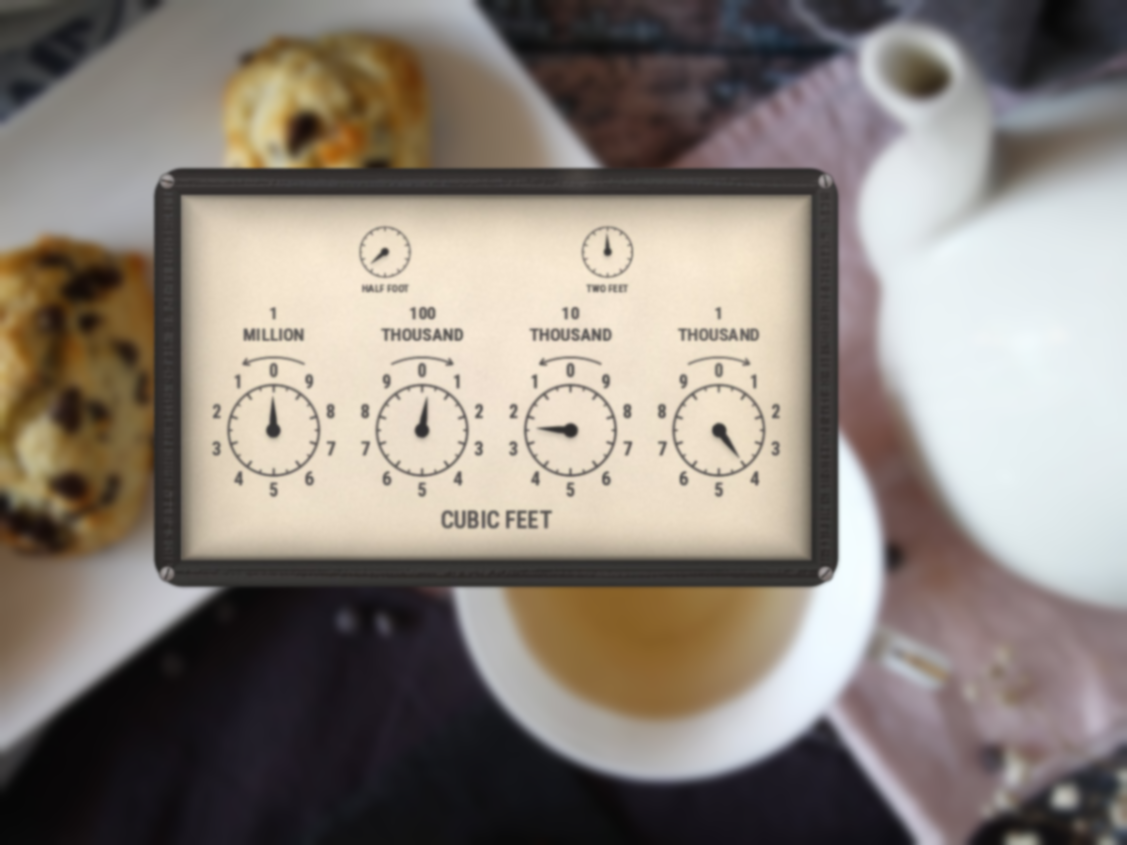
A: 2400 ft³
